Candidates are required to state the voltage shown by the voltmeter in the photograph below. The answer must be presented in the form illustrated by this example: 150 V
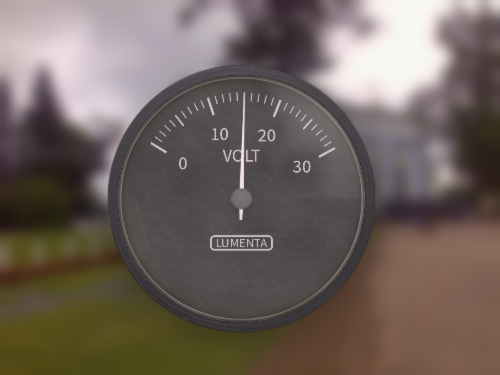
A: 15 V
